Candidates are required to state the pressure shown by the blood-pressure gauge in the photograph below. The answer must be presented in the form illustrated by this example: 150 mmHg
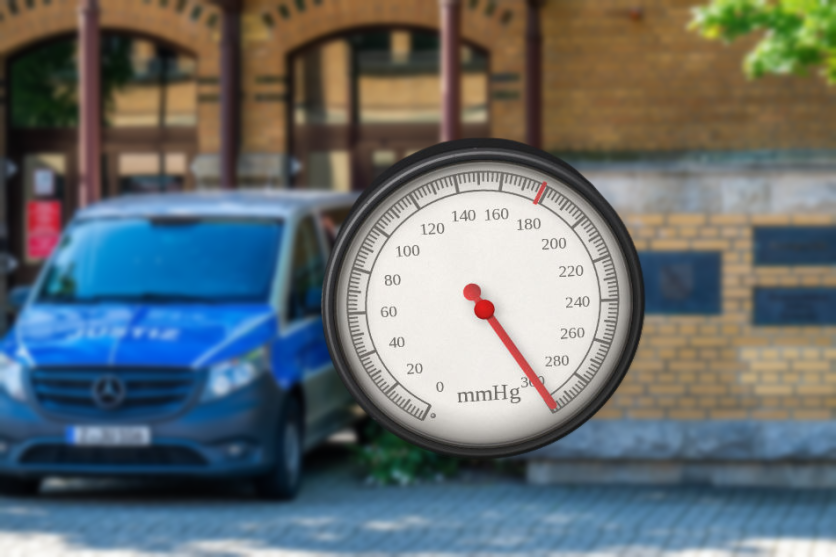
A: 298 mmHg
